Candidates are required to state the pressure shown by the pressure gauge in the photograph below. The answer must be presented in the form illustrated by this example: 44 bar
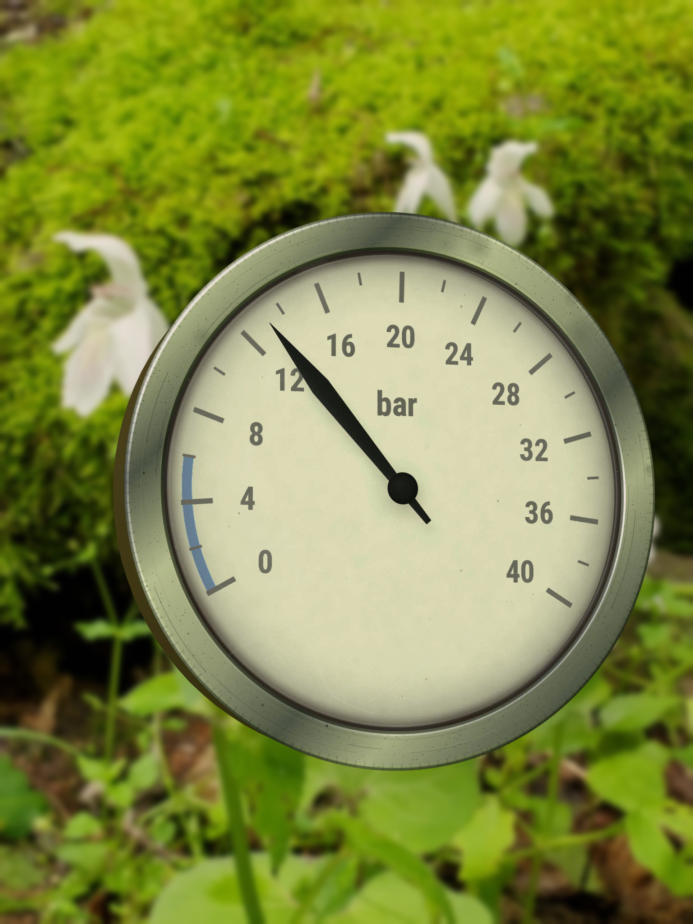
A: 13 bar
